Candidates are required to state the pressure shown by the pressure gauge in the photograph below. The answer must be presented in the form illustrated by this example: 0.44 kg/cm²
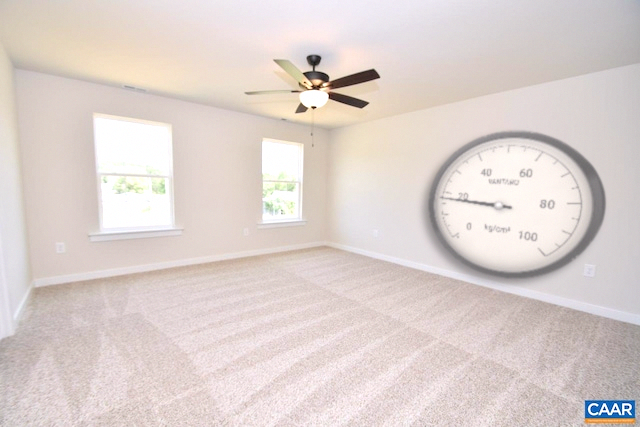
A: 17.5 kg/cm²
